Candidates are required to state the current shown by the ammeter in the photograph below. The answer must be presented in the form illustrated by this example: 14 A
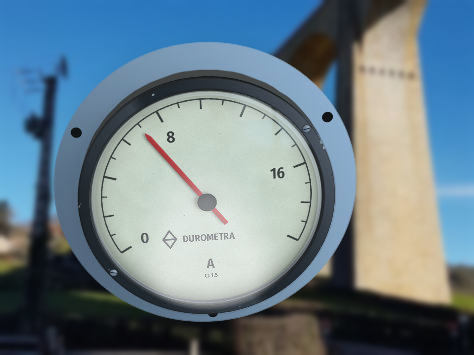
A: 7 A
